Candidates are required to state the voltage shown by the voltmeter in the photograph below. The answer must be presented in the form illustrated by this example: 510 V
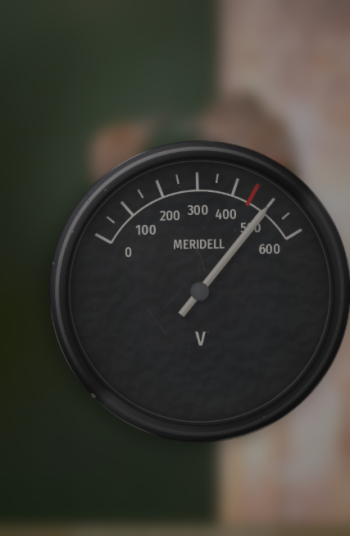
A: 500 V
